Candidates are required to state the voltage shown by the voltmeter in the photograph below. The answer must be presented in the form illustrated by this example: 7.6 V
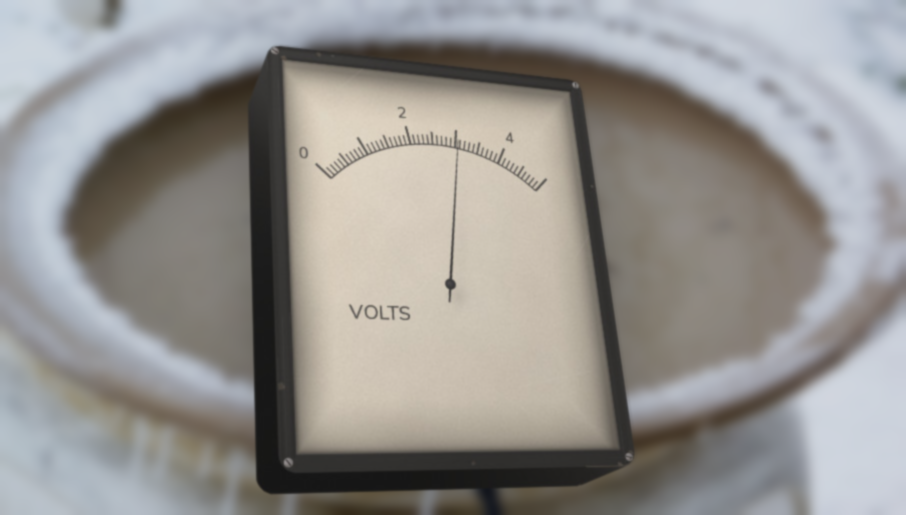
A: 3 V
